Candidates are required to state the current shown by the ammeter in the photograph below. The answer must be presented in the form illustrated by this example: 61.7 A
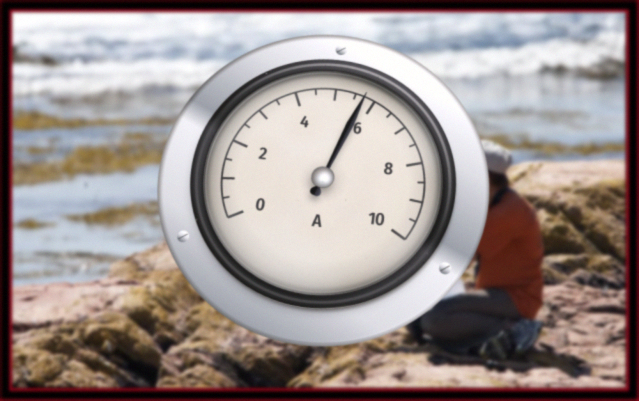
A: 5.75 A
